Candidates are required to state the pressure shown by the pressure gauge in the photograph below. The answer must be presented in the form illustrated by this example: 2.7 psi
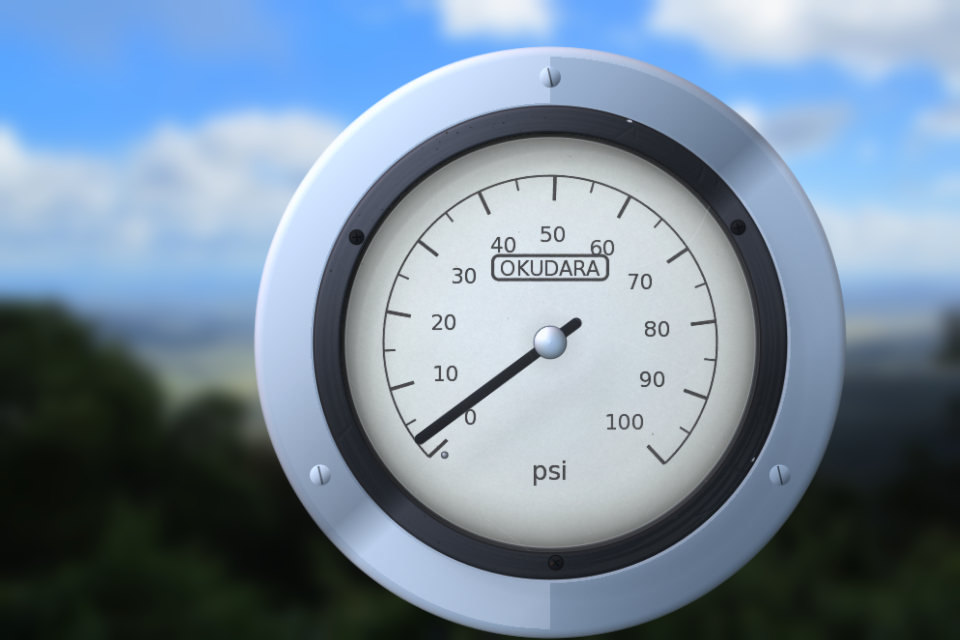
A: 2.5 psi
